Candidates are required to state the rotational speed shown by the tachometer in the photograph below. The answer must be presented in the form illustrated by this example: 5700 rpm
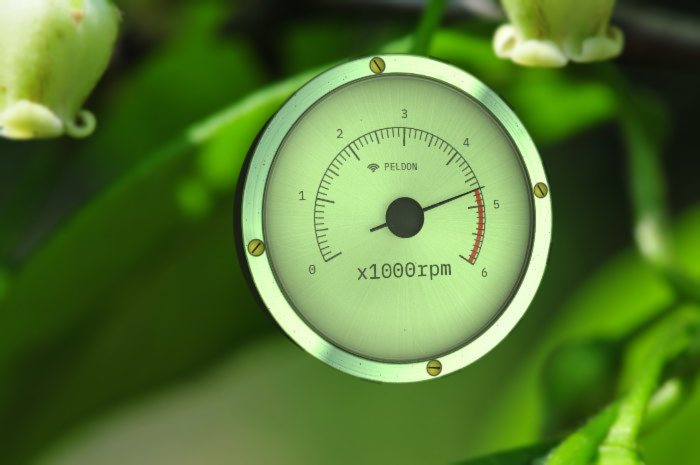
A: 4700 rpm
